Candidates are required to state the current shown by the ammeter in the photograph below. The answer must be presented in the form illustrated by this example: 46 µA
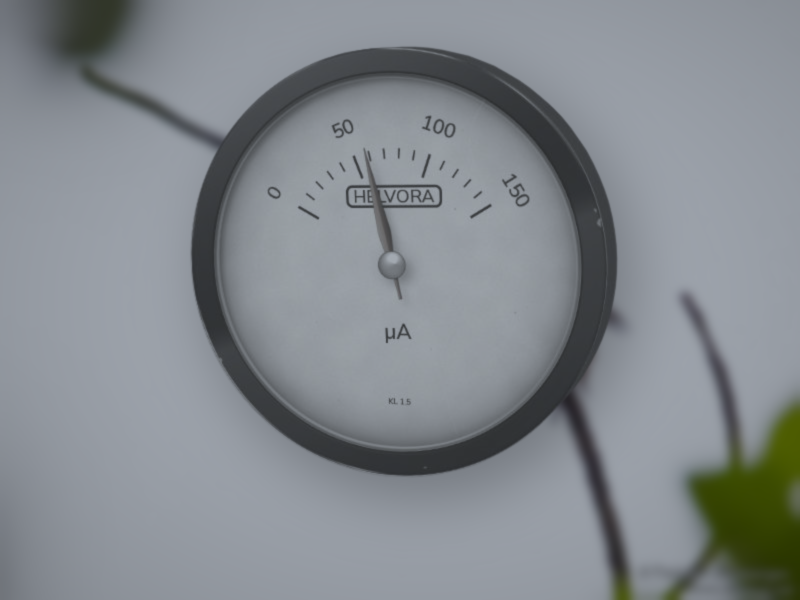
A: 60 µA
